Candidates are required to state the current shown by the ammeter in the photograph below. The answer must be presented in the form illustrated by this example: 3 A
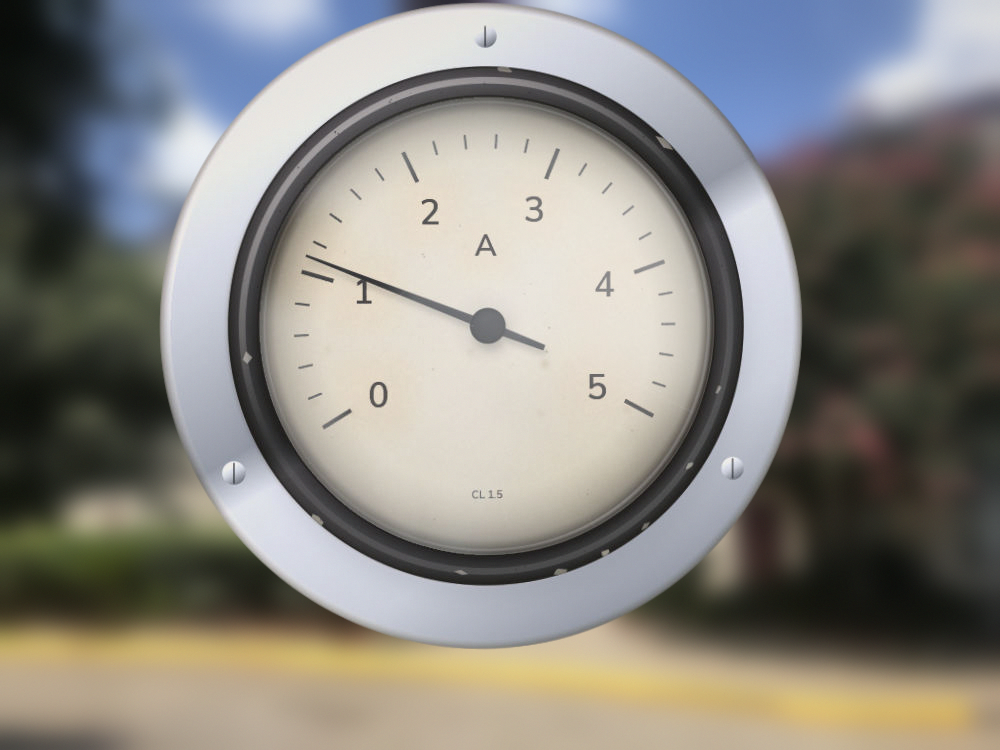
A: 1.1 A
